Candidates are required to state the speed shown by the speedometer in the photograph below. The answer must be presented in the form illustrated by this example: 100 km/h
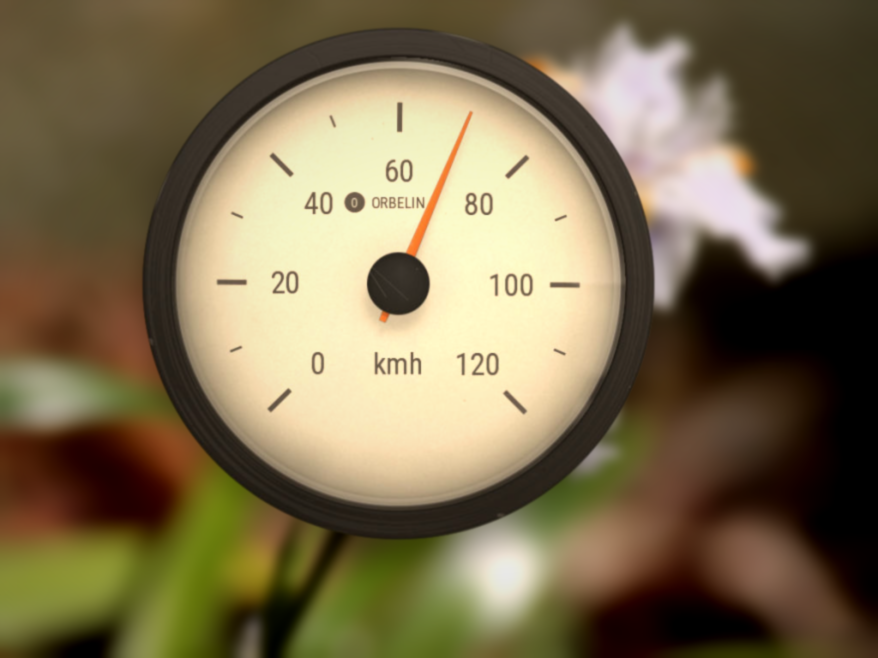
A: 70 km/h
